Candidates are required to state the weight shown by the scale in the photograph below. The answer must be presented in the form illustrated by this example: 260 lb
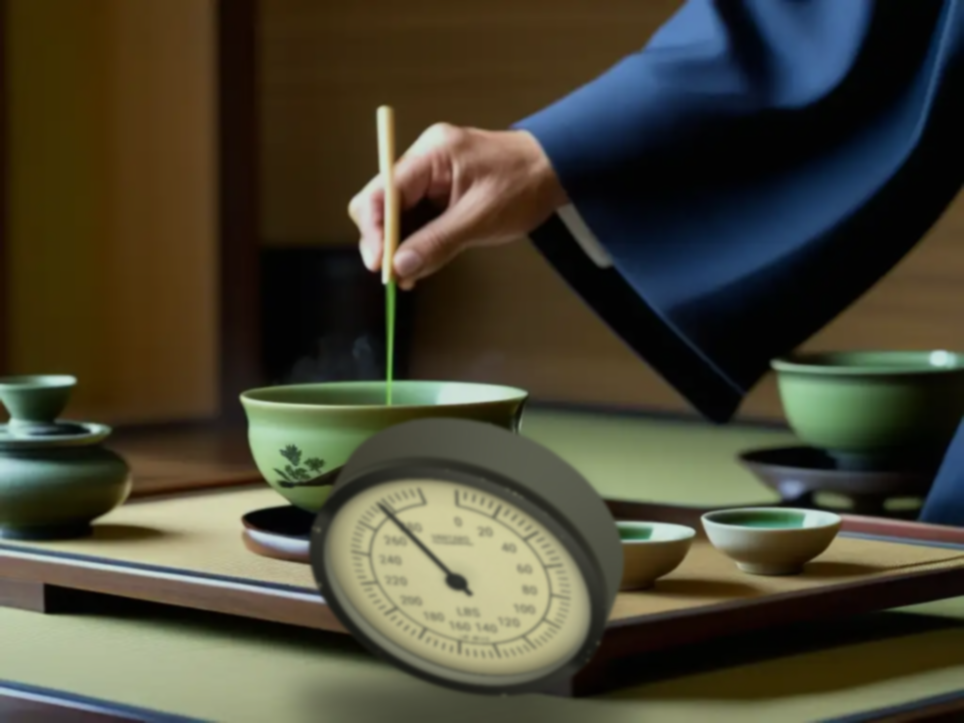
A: 280 lb
